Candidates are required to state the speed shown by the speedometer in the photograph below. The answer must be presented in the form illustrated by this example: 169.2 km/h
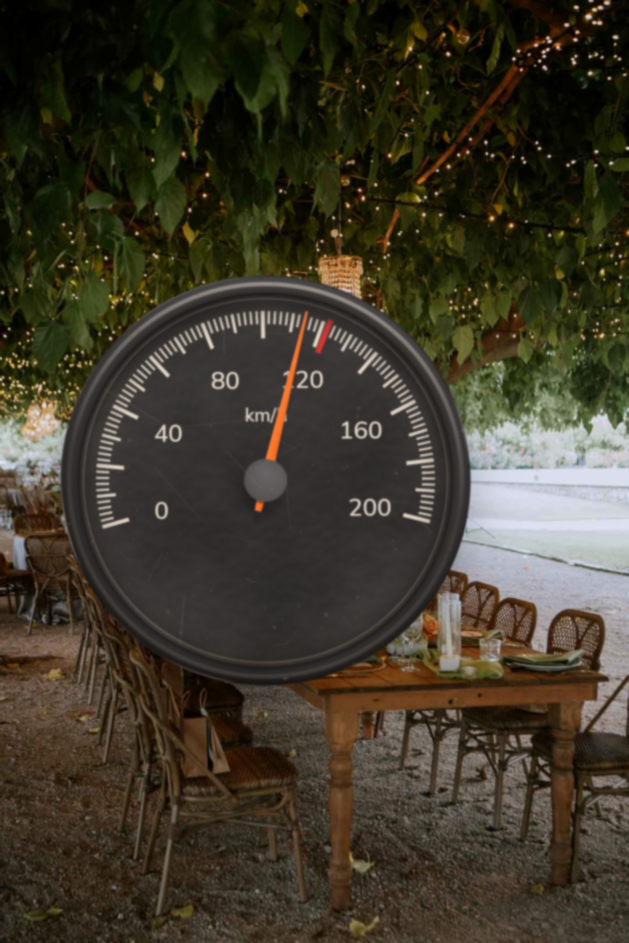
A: 114 km/h
